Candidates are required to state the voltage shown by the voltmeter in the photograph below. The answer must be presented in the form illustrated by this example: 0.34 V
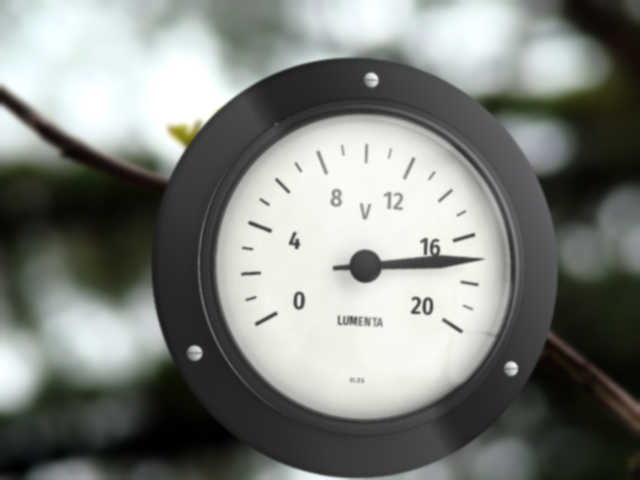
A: 17 V
